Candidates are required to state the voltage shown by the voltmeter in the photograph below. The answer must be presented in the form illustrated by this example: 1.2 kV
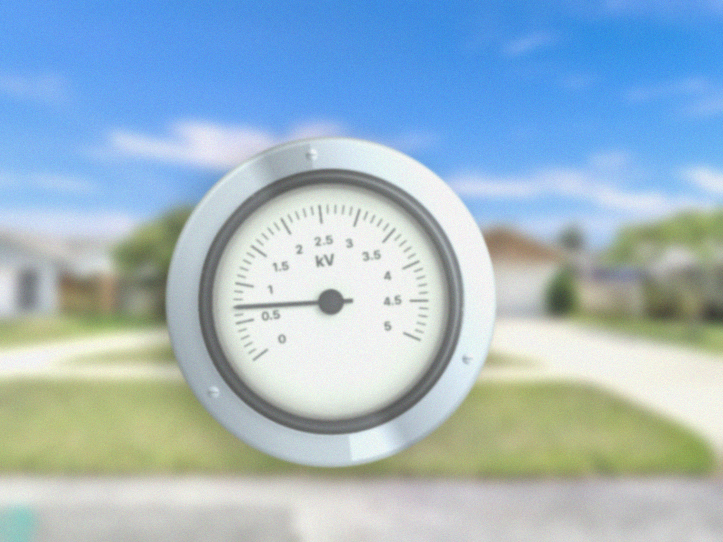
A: 0.7 kV
